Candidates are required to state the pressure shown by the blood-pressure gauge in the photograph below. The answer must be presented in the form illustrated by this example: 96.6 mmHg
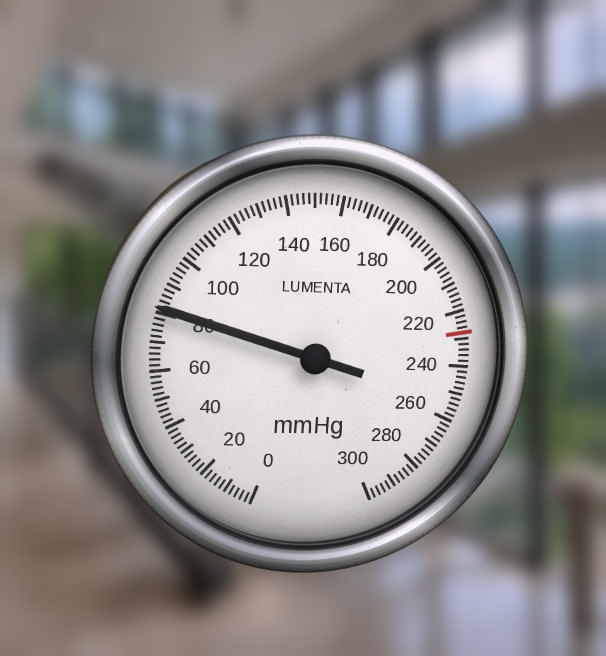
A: 82 mmHg
